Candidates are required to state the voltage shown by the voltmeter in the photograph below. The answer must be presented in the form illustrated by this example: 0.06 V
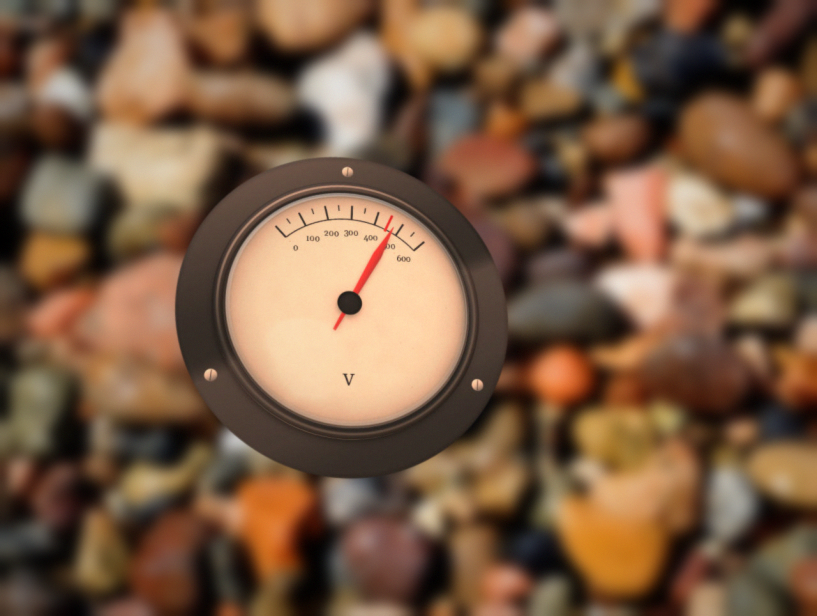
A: 475 V
